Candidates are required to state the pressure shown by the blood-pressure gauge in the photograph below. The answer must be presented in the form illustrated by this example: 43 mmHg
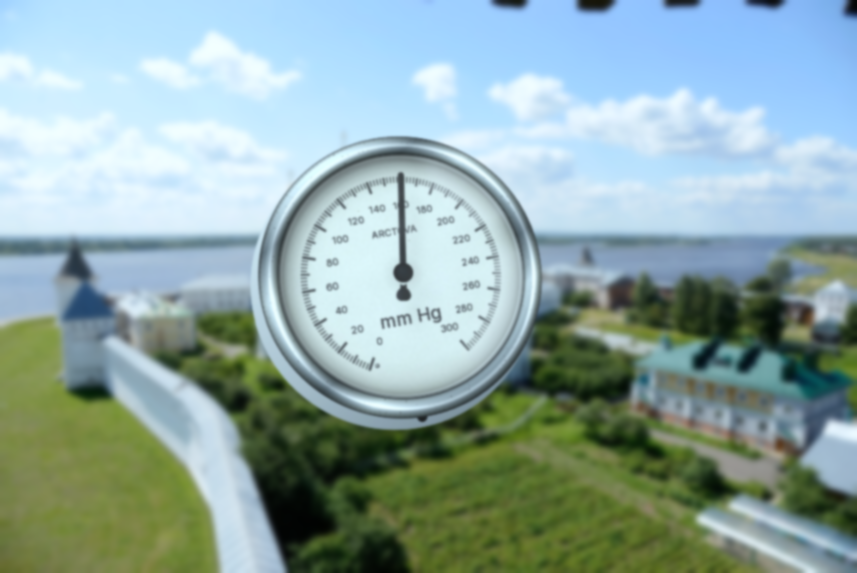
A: 160 mmHg
